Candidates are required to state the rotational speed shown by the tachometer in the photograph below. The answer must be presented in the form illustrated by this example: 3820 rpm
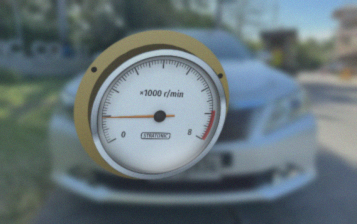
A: 1000 rpm
